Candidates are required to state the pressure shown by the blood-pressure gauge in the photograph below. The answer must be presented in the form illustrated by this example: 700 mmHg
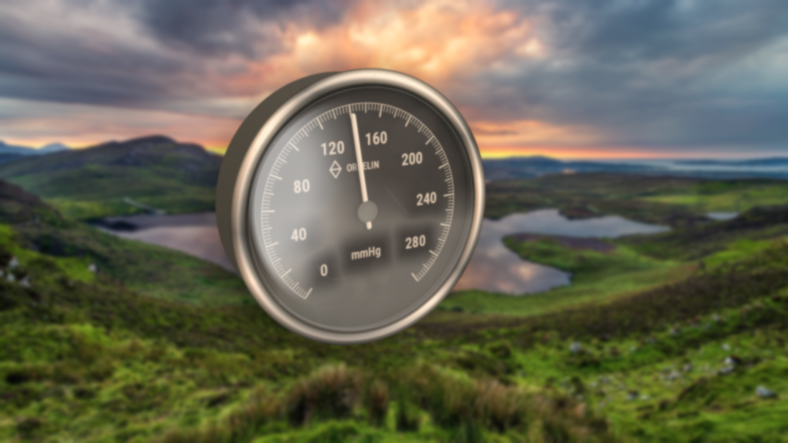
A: 140 mmHg
